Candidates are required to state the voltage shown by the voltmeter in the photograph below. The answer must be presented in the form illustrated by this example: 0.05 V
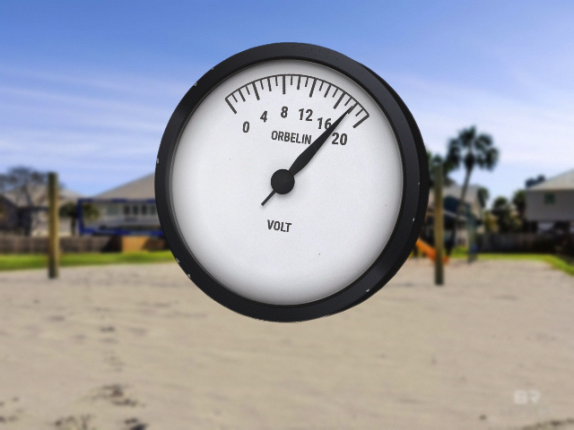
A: 18 V
